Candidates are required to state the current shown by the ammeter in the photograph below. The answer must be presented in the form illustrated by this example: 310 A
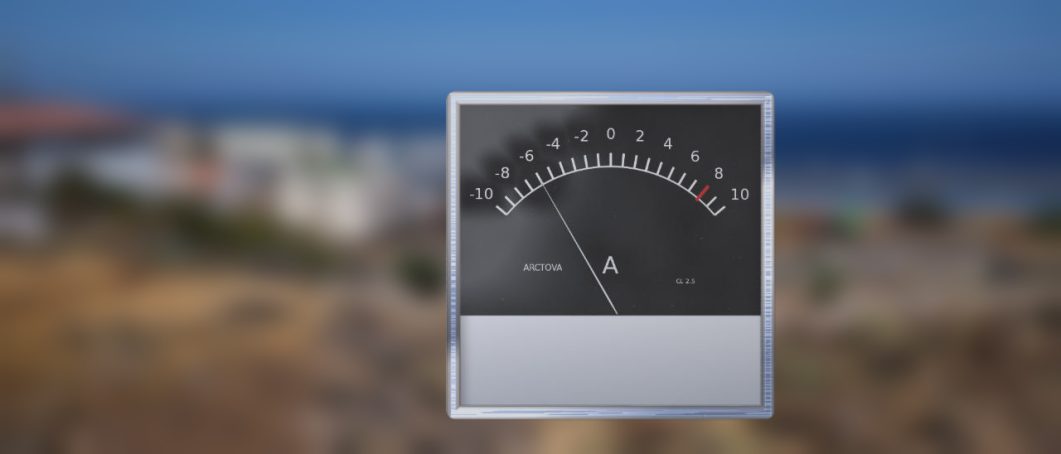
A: -6 A
